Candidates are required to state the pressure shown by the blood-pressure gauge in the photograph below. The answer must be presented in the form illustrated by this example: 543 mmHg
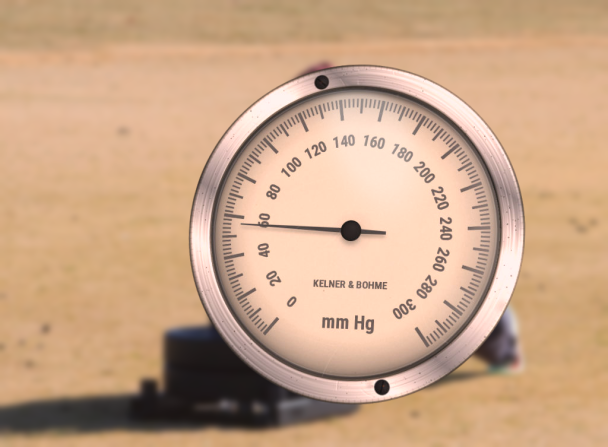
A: 56 mmHg
